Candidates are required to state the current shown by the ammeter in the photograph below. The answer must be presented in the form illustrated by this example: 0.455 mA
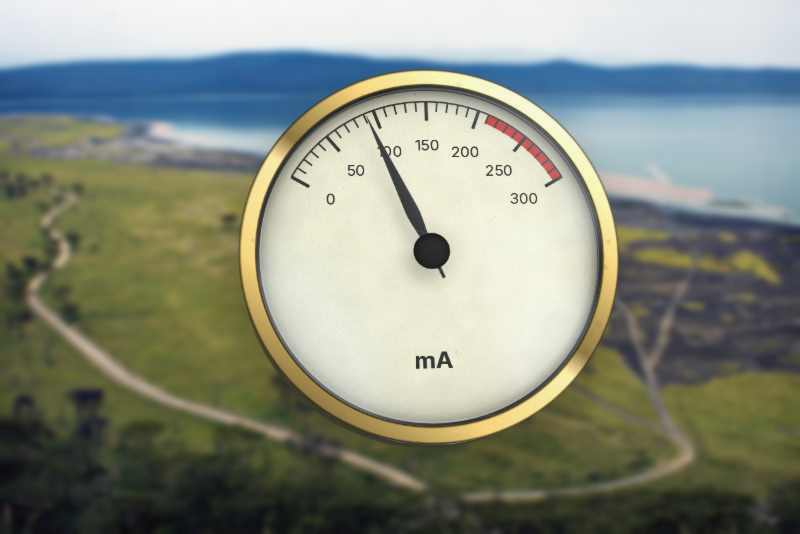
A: 90 mA
